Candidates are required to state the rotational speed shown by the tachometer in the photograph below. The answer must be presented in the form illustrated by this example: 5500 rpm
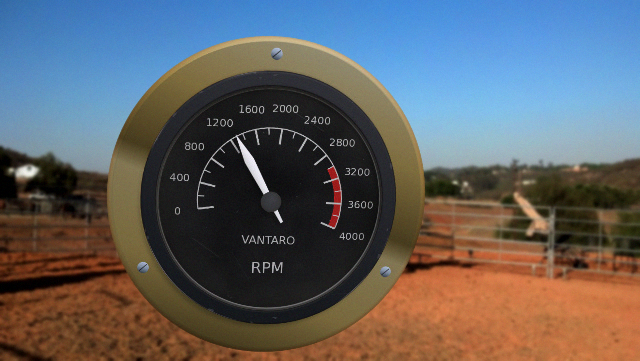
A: 1300 rpm
